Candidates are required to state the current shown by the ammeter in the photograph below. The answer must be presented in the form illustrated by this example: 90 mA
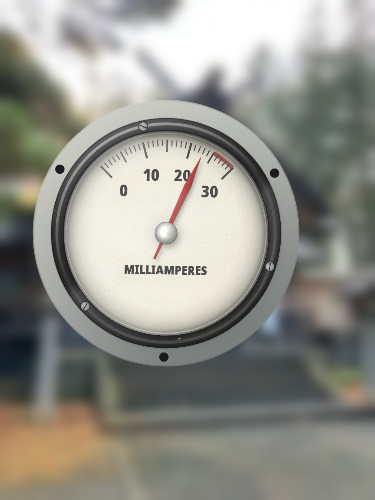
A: 23 mA
